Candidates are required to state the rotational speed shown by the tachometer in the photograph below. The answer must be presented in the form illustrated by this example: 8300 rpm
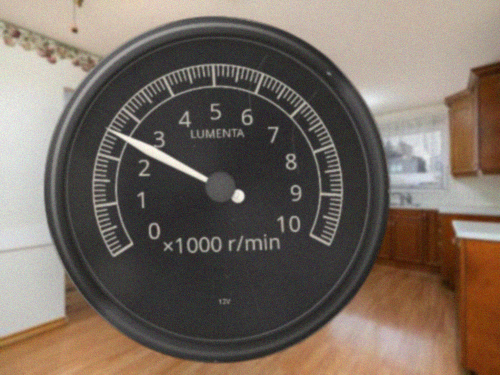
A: 2500 rpm
